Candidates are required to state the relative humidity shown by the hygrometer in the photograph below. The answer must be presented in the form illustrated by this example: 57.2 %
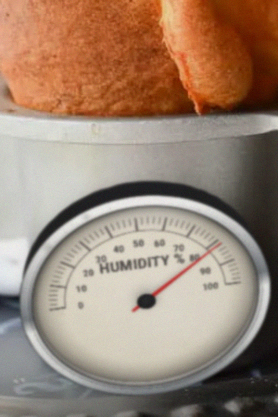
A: 80 %
